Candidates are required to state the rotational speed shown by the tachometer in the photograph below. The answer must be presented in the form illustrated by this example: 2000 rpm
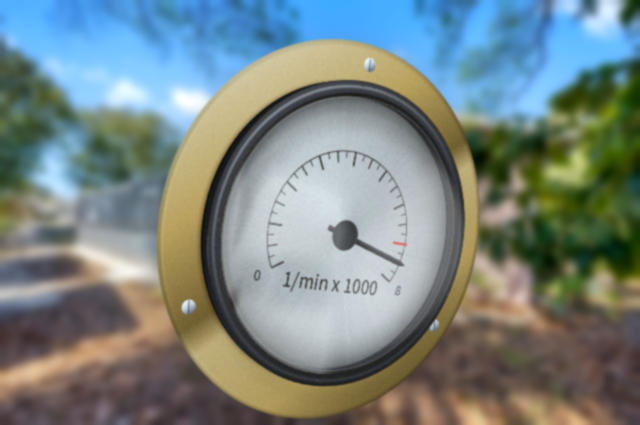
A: 7500 rpm
